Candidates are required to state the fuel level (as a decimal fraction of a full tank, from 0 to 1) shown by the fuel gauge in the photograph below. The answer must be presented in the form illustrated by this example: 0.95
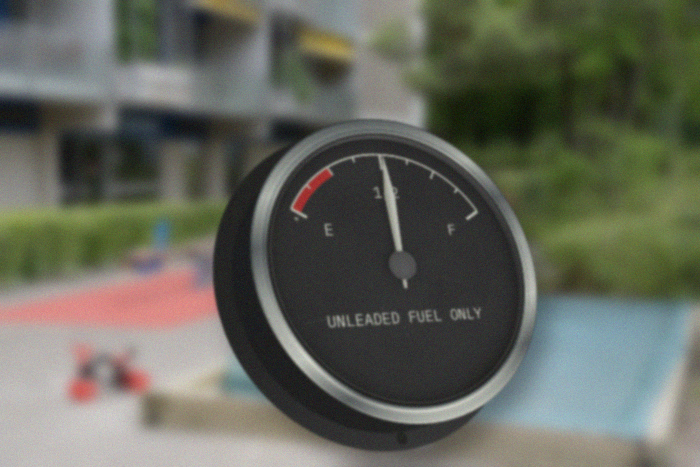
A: 0.5
